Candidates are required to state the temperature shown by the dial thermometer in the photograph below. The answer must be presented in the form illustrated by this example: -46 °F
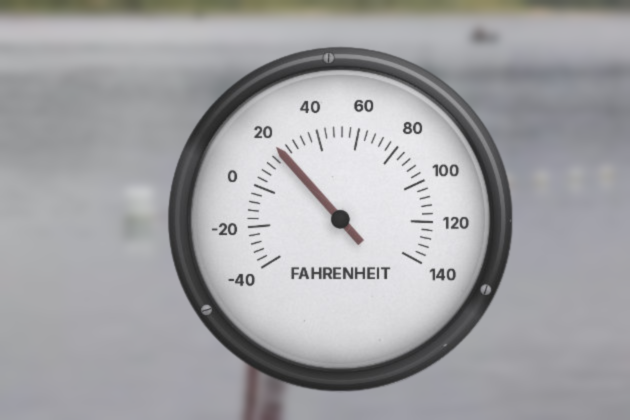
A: 20 °F
